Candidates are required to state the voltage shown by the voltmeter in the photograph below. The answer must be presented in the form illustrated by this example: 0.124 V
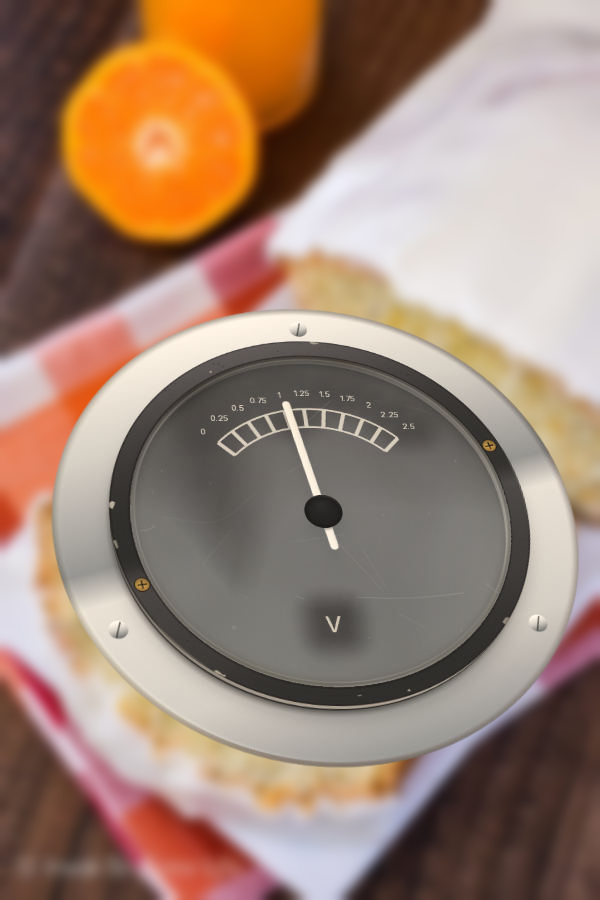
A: 1 V
